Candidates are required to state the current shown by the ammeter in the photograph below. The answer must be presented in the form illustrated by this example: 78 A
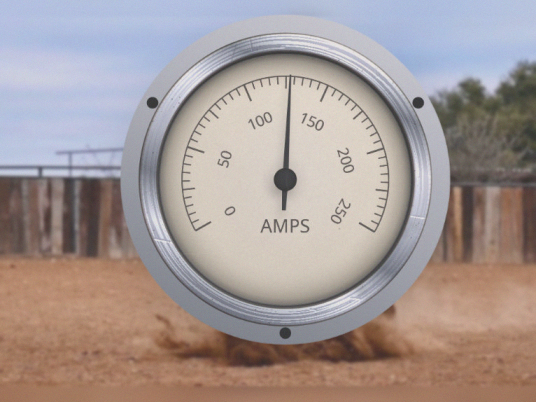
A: 127.5 A
